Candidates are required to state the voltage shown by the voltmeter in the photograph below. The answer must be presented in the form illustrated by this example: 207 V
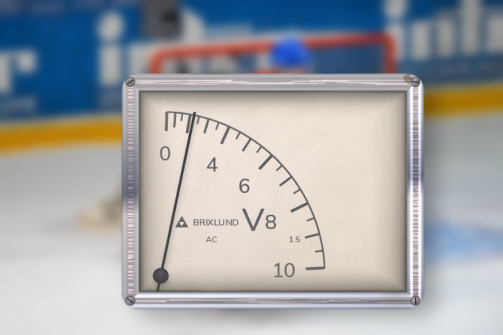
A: 2.25 V
